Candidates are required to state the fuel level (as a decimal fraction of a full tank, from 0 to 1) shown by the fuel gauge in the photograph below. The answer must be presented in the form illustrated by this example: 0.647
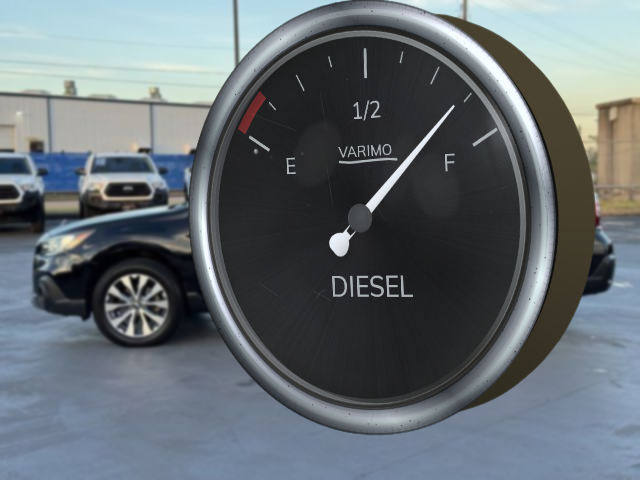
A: 0.875
